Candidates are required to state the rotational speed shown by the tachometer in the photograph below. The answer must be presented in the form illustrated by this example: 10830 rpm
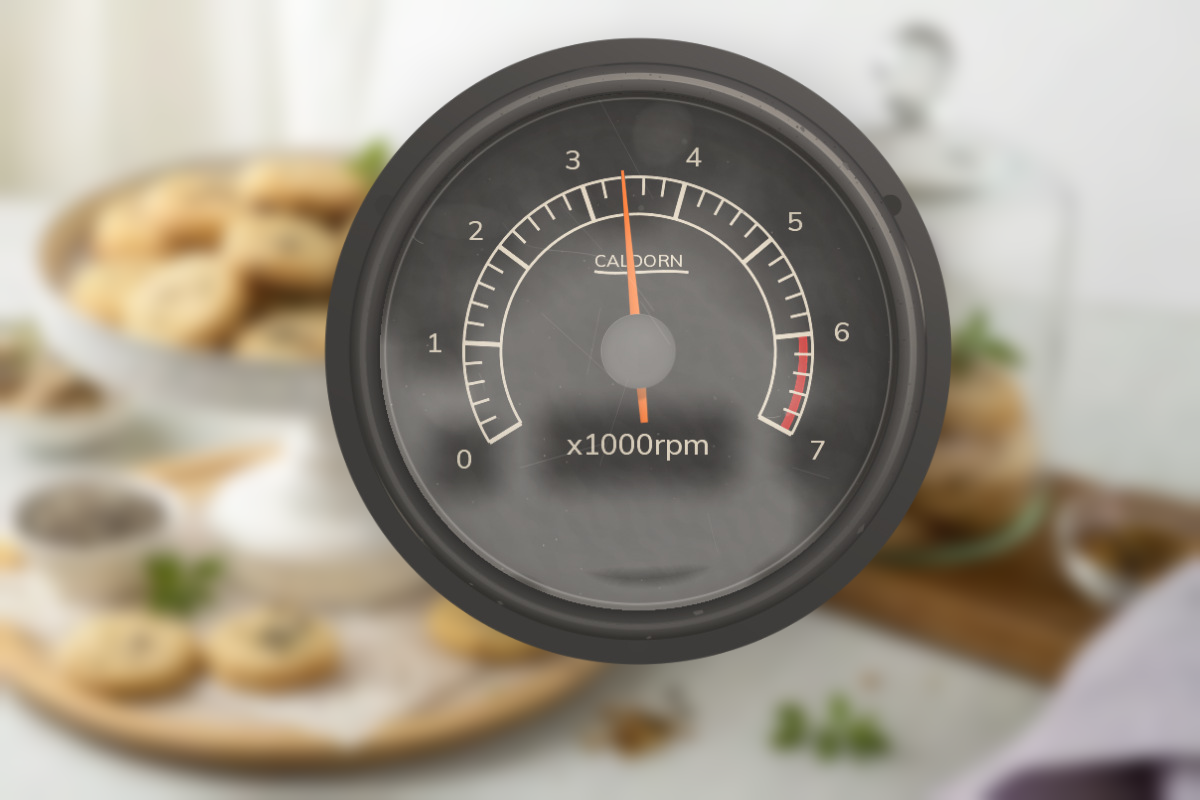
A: 3400 rpm
